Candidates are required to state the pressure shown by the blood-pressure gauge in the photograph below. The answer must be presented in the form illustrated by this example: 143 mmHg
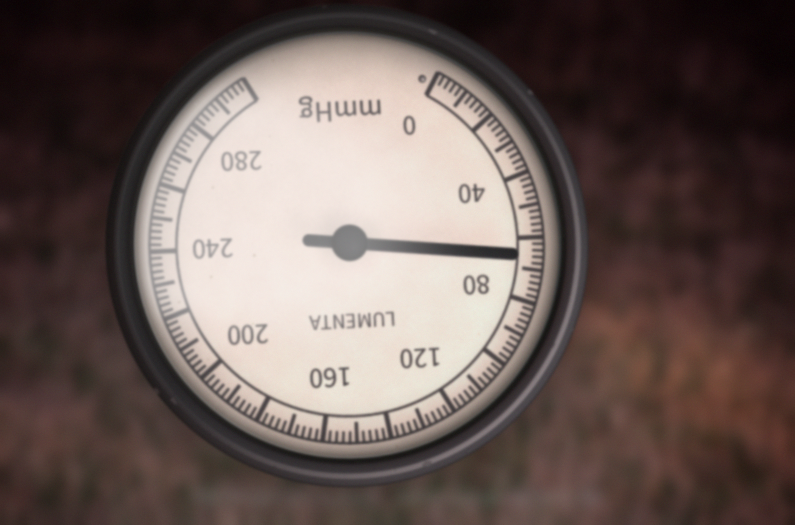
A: 66 mmHg
